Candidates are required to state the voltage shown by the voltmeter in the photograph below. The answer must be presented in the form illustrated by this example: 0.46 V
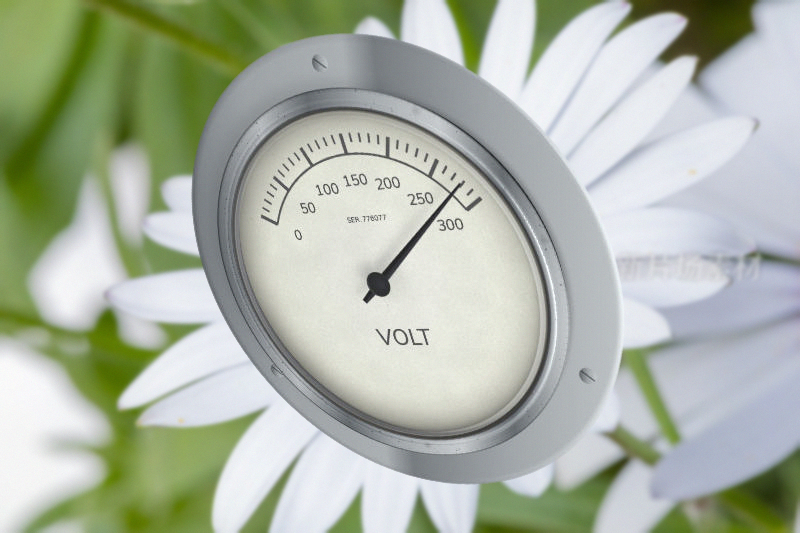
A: 280 V
